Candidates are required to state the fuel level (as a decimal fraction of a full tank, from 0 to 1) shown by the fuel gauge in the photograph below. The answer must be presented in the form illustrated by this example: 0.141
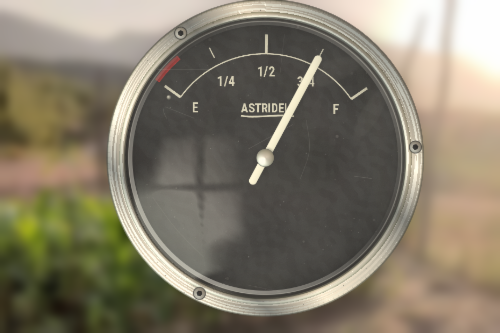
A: 0.75
